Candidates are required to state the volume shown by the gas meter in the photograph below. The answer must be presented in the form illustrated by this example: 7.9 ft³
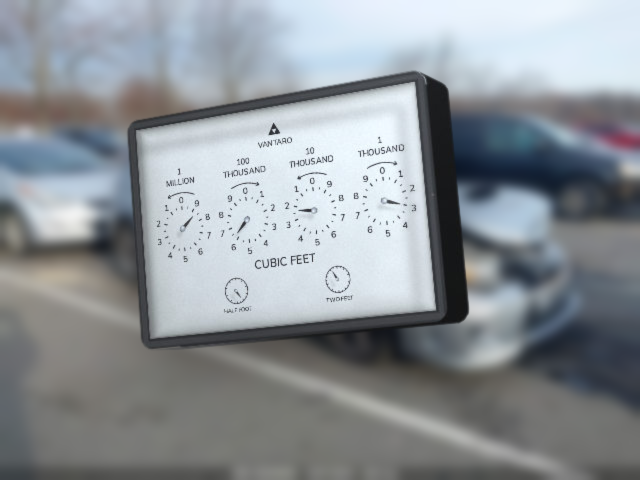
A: 862300 ft³
